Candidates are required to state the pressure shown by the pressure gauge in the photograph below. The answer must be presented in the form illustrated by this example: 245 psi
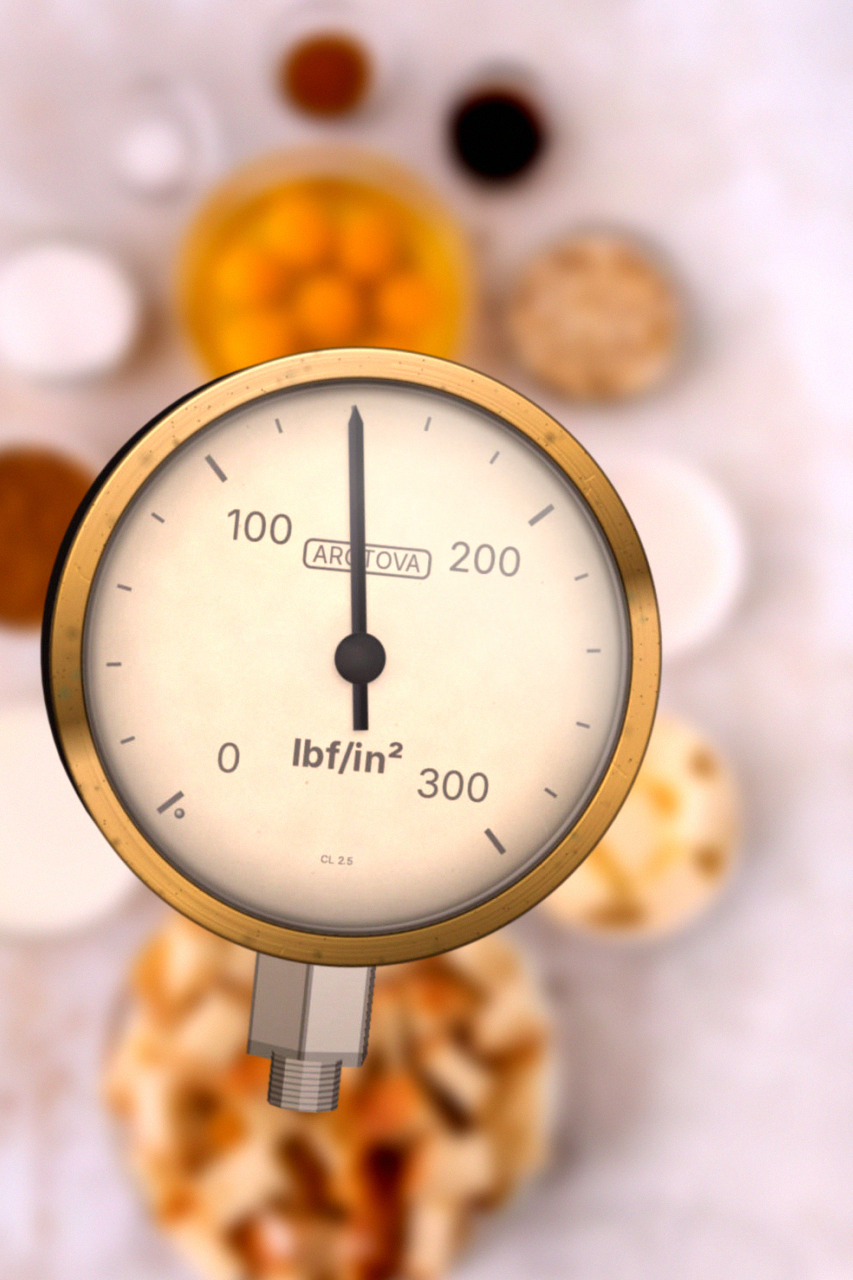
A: 140 psi
